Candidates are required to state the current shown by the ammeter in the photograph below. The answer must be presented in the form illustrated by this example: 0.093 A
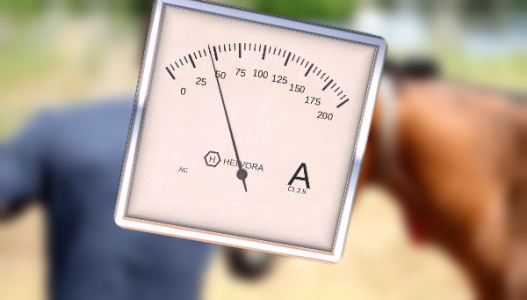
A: 45 A
